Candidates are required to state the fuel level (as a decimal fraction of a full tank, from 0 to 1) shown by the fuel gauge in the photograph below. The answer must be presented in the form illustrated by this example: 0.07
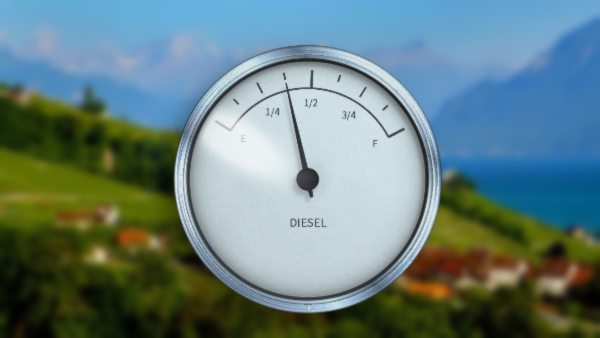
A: 0.375
